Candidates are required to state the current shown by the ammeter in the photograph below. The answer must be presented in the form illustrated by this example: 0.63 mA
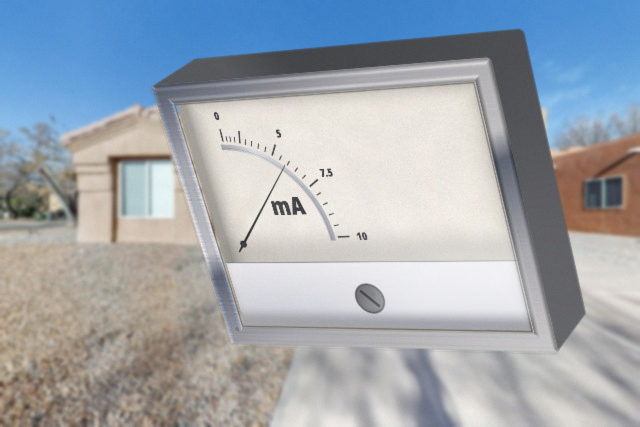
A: 6 mA
